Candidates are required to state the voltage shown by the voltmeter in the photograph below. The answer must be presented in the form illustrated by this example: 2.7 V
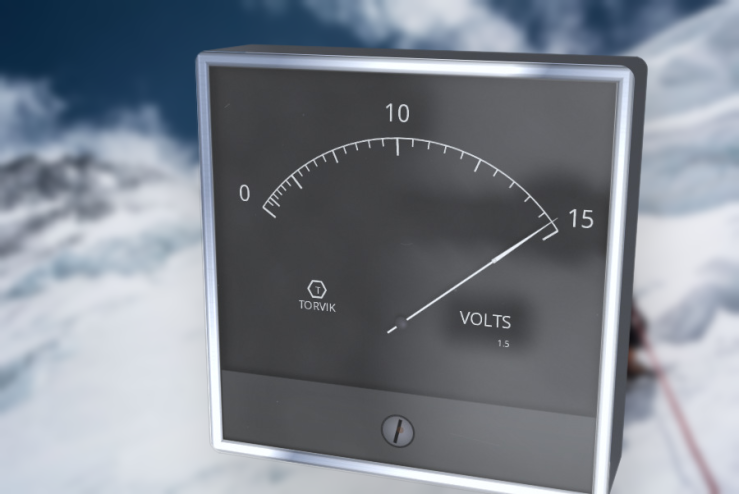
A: 14.75 V
